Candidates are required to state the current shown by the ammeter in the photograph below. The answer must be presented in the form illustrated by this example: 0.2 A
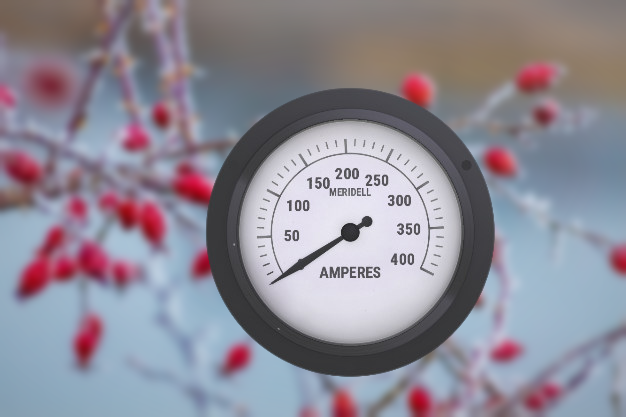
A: 0 A
